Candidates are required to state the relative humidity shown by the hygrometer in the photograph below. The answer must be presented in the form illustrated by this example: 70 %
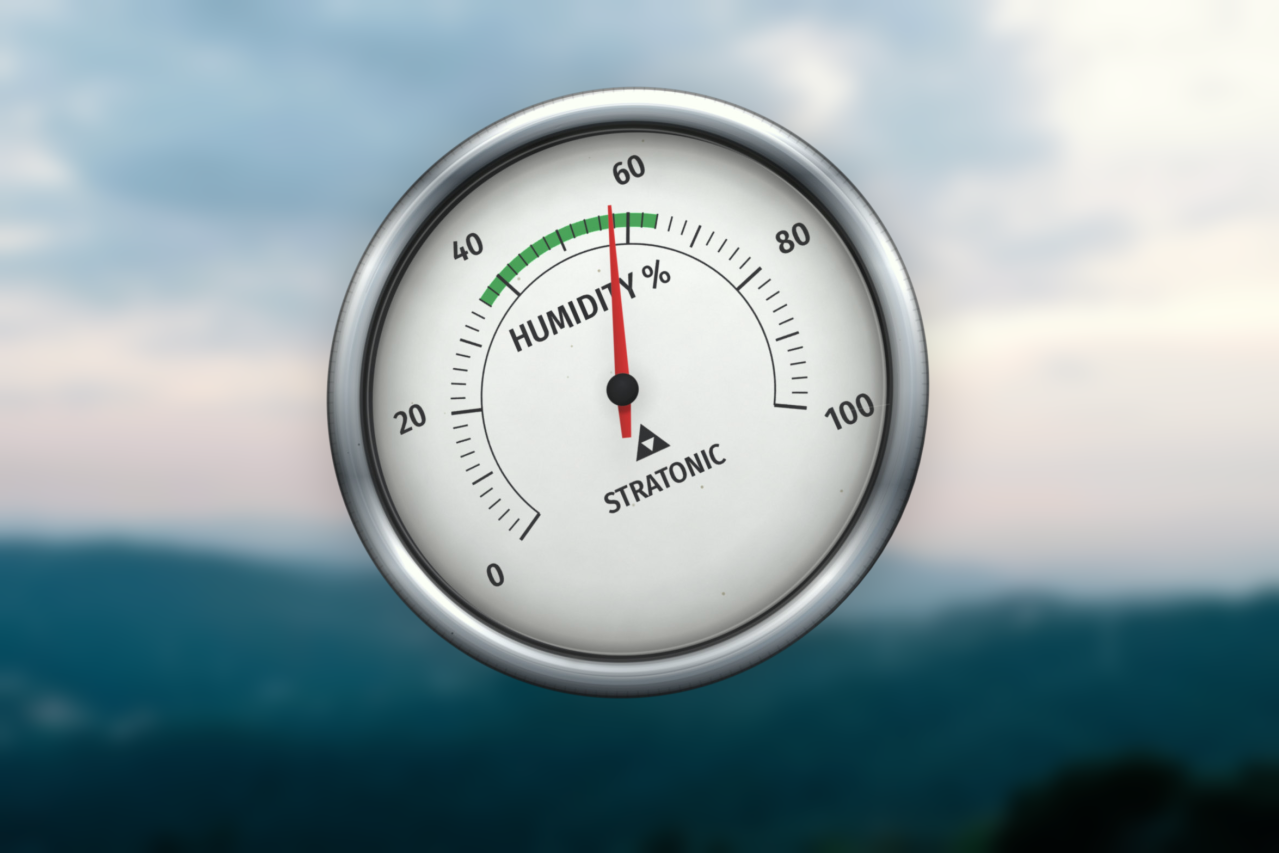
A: 58 %
